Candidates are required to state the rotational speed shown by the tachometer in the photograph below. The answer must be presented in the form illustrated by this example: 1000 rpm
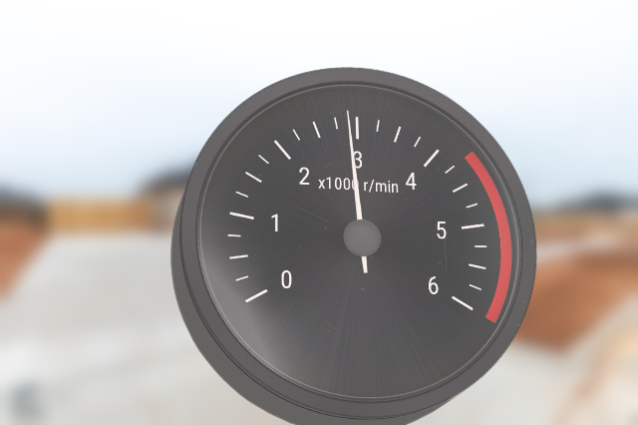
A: 2875 rpm
